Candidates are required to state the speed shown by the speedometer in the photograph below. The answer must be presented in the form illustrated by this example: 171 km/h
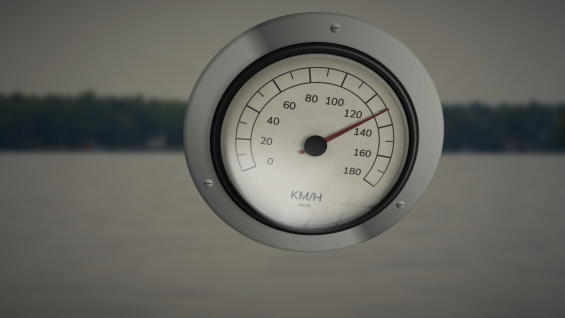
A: 130 km/h
